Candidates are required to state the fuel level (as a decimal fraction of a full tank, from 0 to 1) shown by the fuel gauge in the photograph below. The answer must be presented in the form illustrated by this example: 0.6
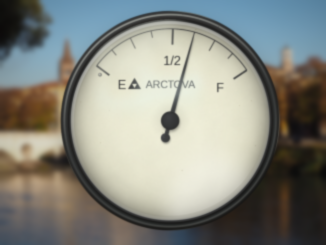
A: 0.625
